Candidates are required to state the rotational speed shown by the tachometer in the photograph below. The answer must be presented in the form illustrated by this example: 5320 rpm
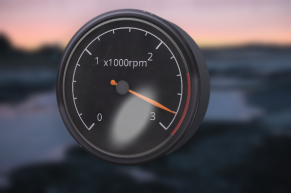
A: 2800 rpm
